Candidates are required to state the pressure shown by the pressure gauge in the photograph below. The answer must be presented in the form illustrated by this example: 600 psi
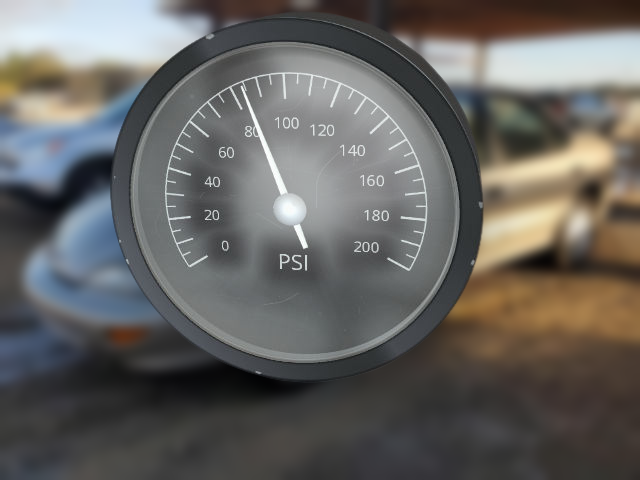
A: 85 psi
